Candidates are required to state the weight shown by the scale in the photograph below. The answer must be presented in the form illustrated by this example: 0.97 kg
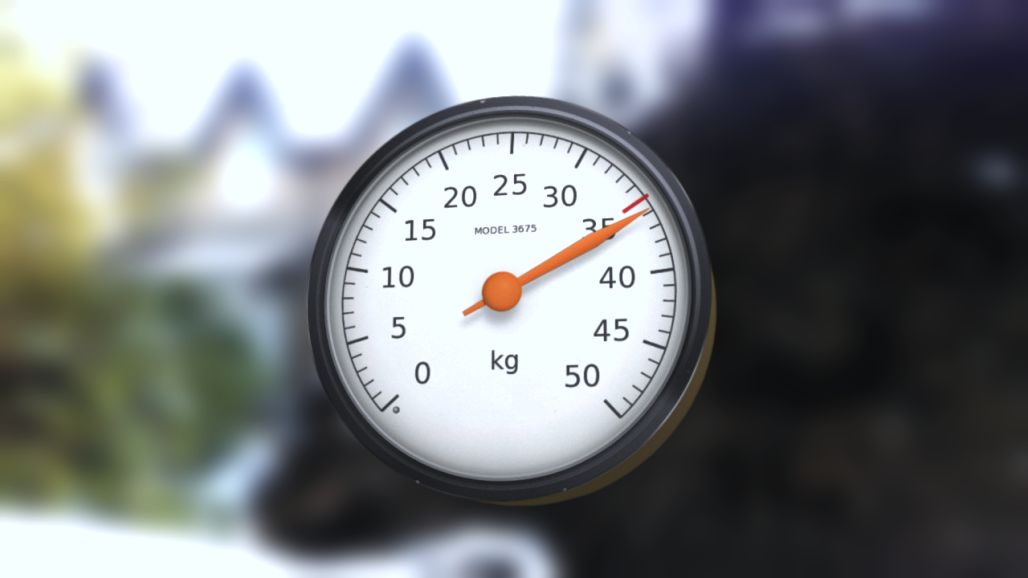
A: 36 kg
